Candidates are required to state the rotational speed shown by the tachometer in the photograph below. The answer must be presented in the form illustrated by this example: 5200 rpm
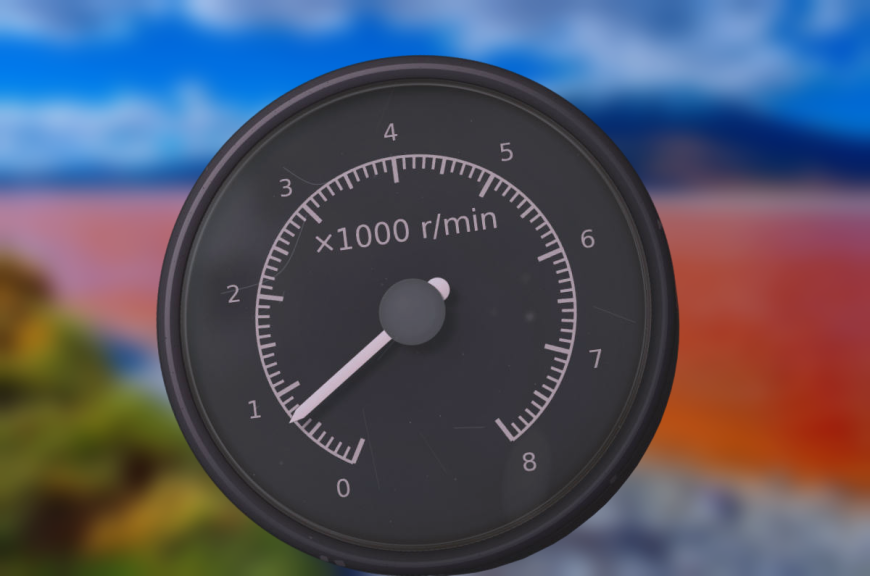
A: 700 rpm
